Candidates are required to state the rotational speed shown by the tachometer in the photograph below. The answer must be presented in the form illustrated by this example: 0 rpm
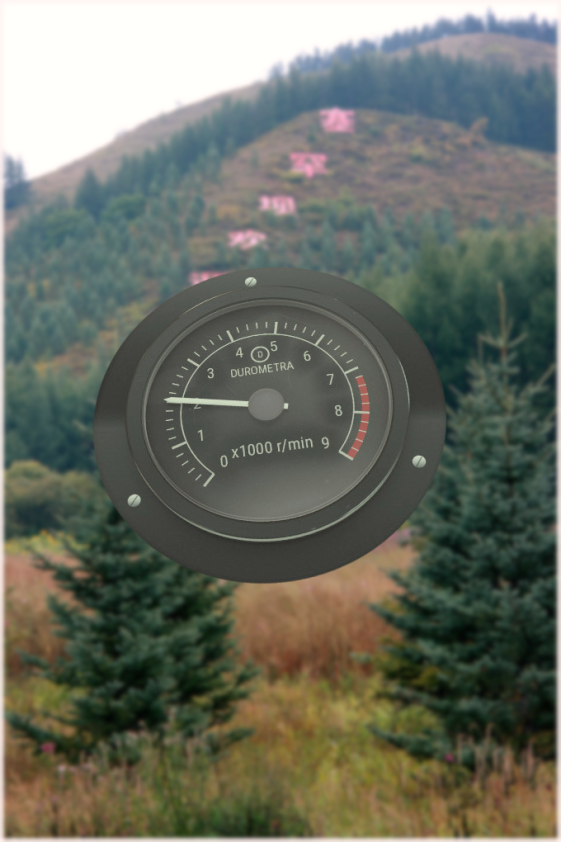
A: 2000 rpm
